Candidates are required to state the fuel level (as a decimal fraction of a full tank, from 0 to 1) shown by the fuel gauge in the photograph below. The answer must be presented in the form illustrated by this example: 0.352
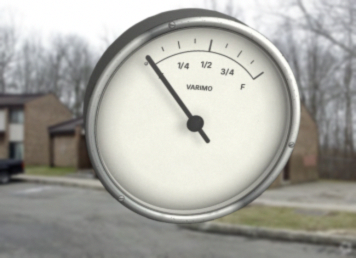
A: 0
